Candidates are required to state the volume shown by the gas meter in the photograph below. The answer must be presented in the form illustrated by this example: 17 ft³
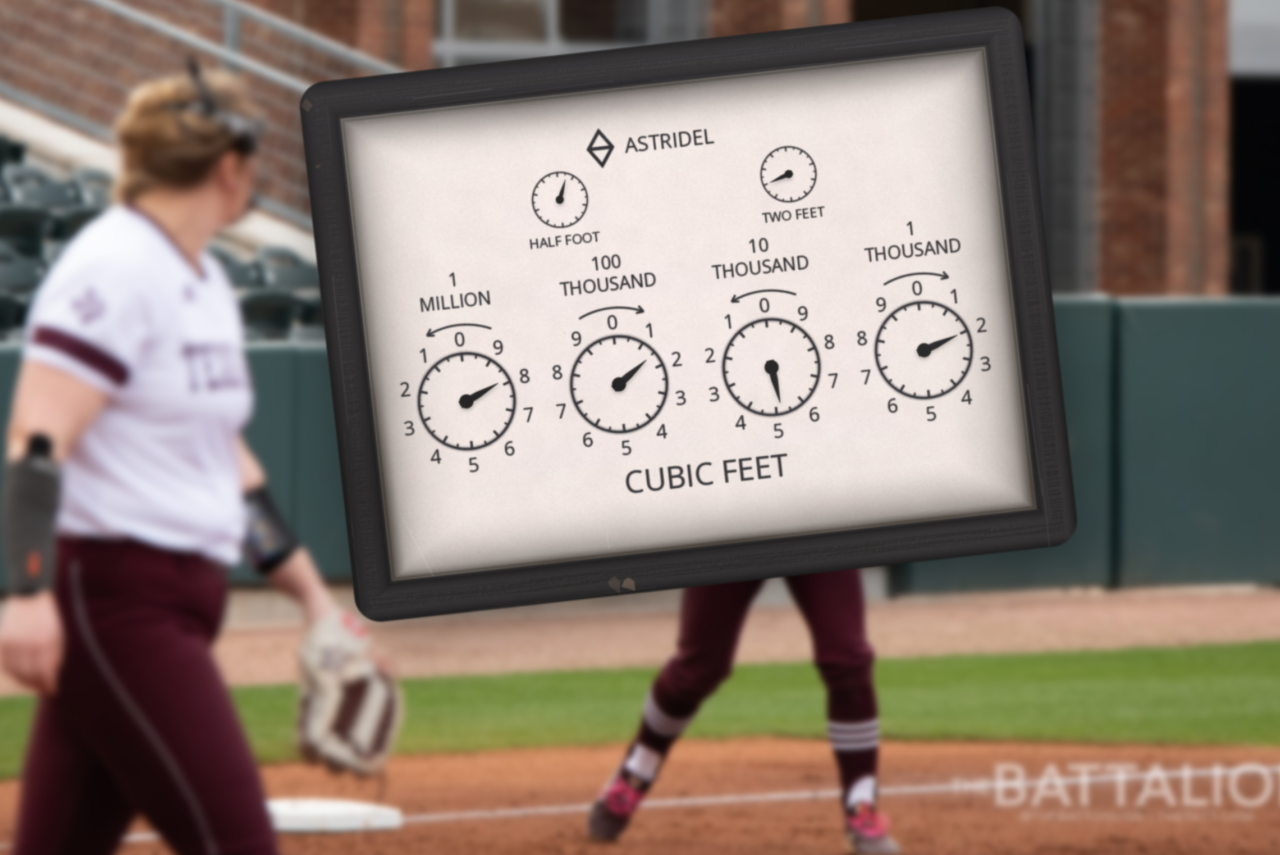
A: 815200 ft³
